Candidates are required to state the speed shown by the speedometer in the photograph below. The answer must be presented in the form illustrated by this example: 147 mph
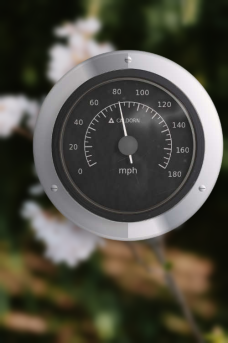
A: 80 mph
